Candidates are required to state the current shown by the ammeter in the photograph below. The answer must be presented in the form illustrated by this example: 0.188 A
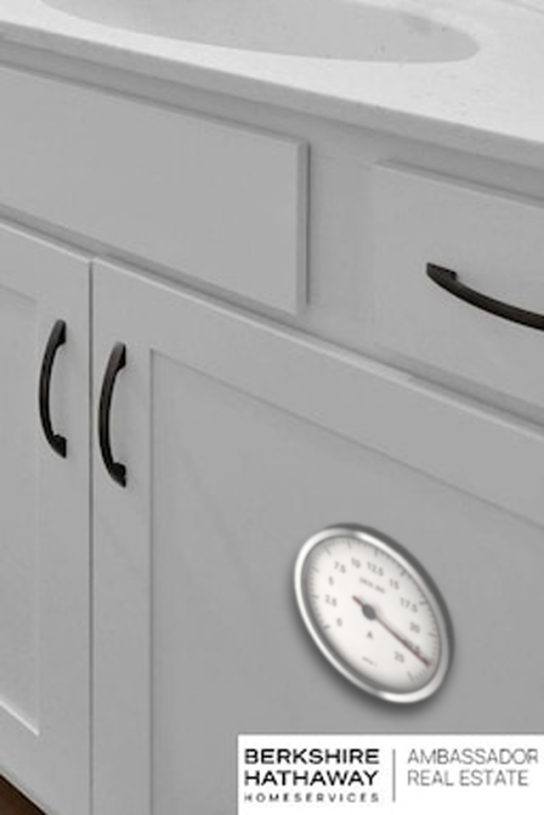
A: 22.5 A
